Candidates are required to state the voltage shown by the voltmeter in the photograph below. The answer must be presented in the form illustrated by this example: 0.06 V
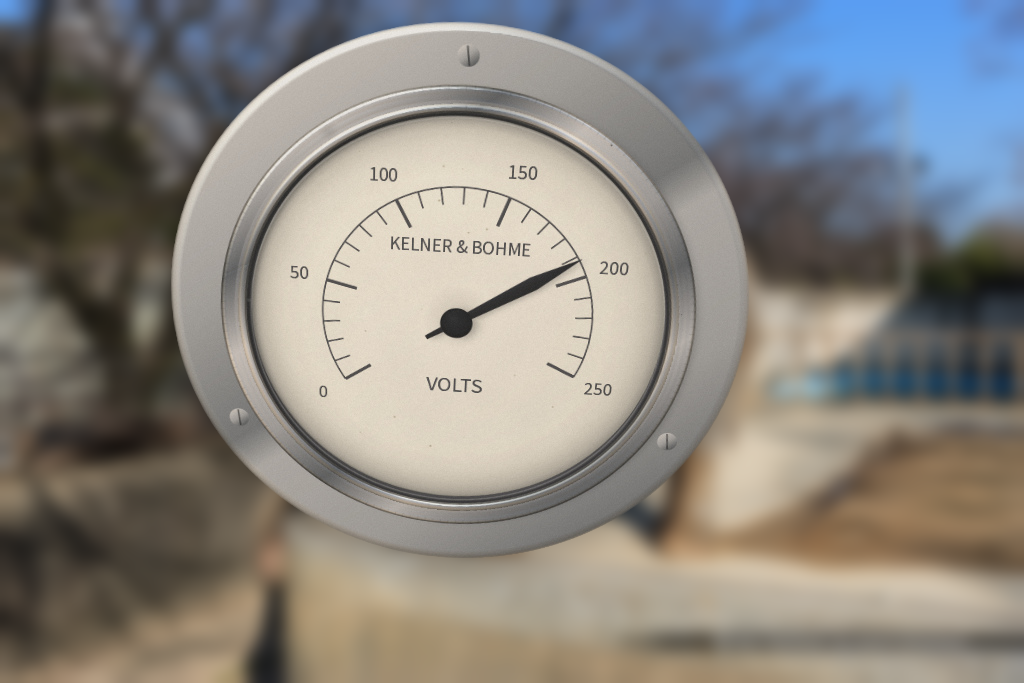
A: 190 V
